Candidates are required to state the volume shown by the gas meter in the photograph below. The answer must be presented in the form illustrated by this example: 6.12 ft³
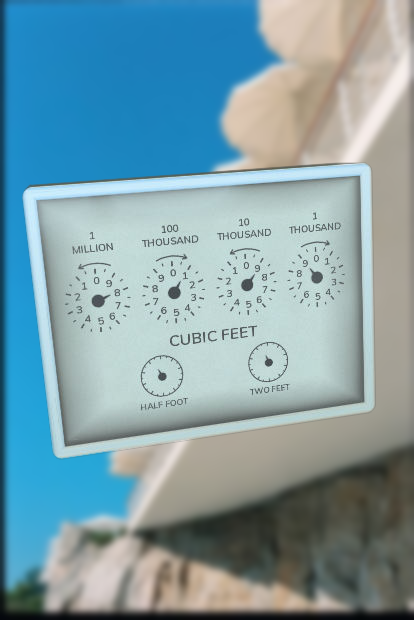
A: 808900 ft³
